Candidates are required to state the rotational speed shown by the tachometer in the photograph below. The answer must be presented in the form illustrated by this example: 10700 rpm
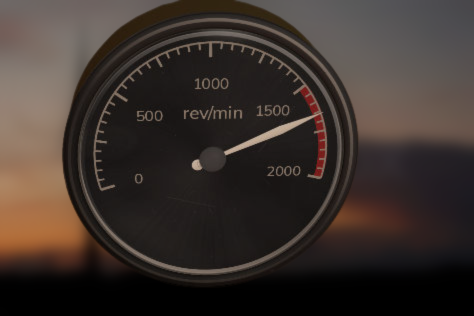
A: 1650 rpm
